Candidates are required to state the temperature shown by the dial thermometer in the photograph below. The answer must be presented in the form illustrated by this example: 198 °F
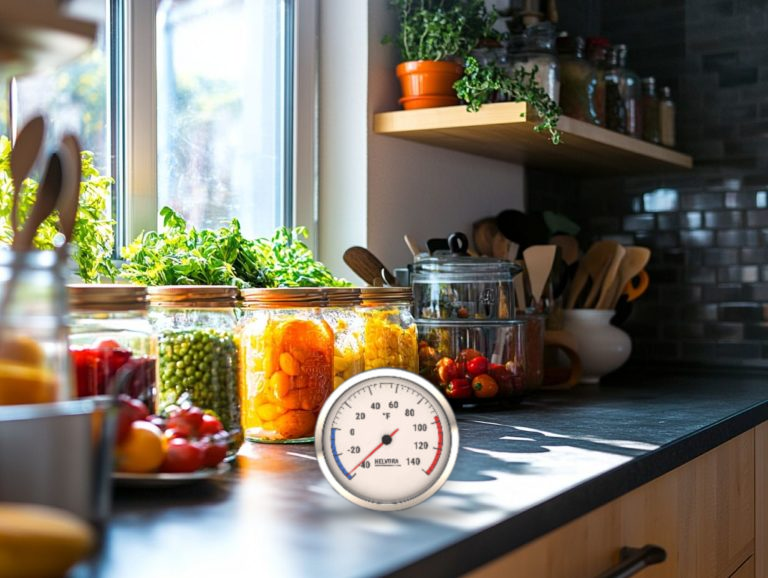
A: -36 °F
